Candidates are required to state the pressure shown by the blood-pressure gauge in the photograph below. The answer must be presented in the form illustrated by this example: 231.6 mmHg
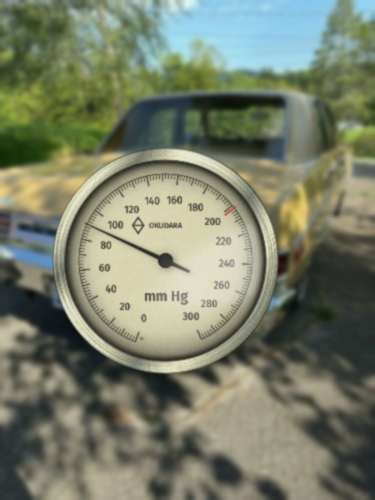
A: 90 mmHg
